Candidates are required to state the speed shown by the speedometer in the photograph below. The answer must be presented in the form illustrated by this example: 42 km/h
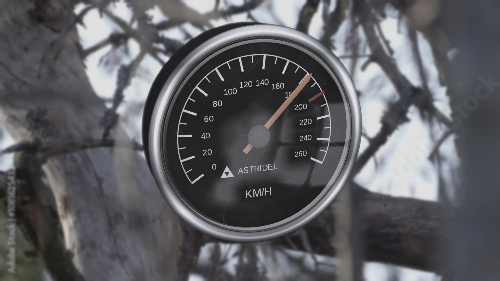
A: 180 km/h
